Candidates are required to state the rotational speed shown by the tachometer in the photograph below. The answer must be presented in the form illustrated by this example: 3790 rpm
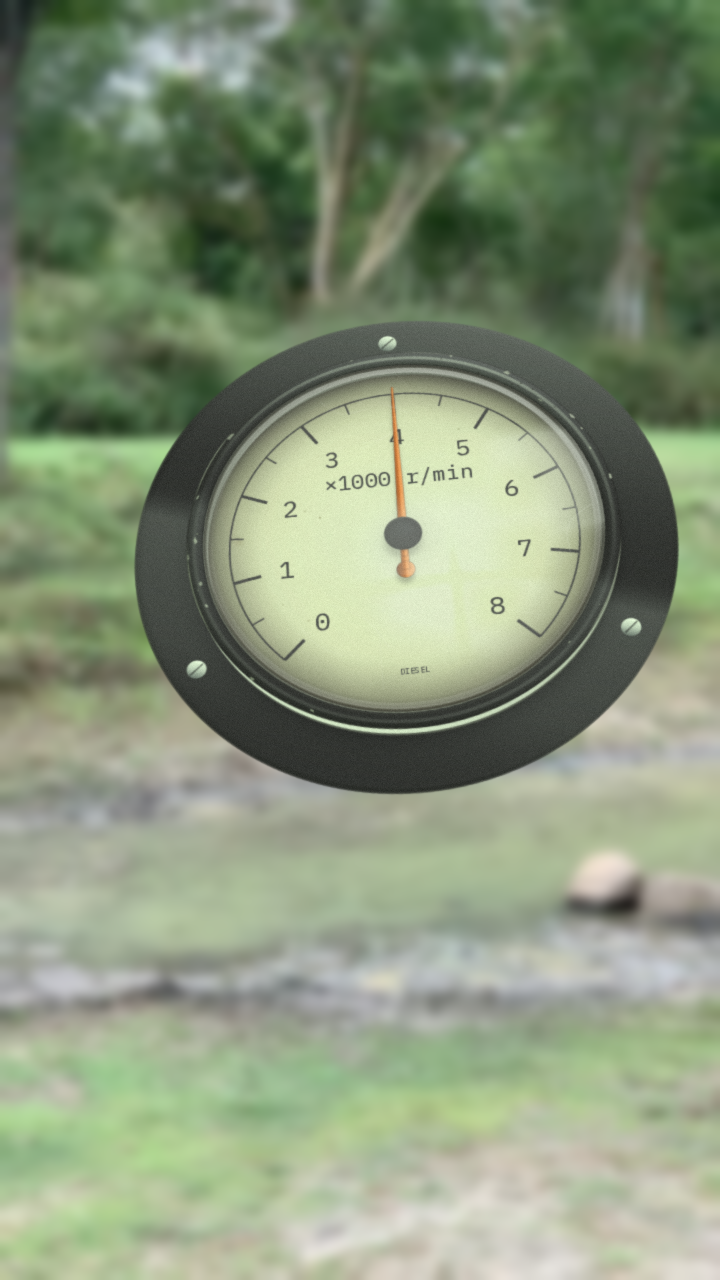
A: 4000 rpm
